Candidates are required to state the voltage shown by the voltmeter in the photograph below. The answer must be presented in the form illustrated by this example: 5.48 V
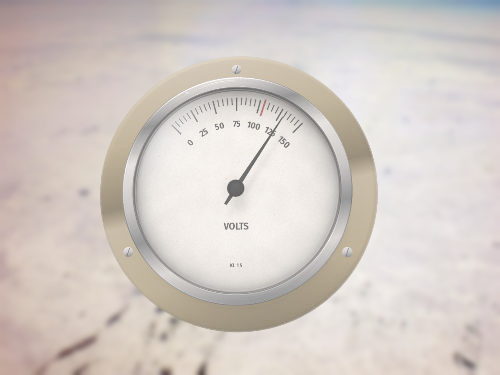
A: 130 V
